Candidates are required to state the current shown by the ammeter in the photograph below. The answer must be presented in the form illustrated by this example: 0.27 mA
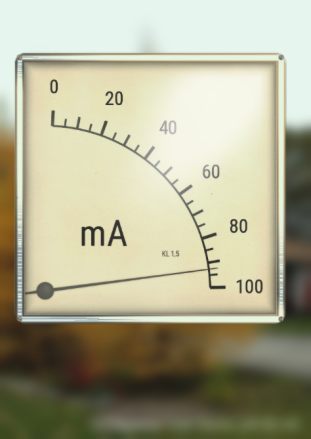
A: 92.5 mA
